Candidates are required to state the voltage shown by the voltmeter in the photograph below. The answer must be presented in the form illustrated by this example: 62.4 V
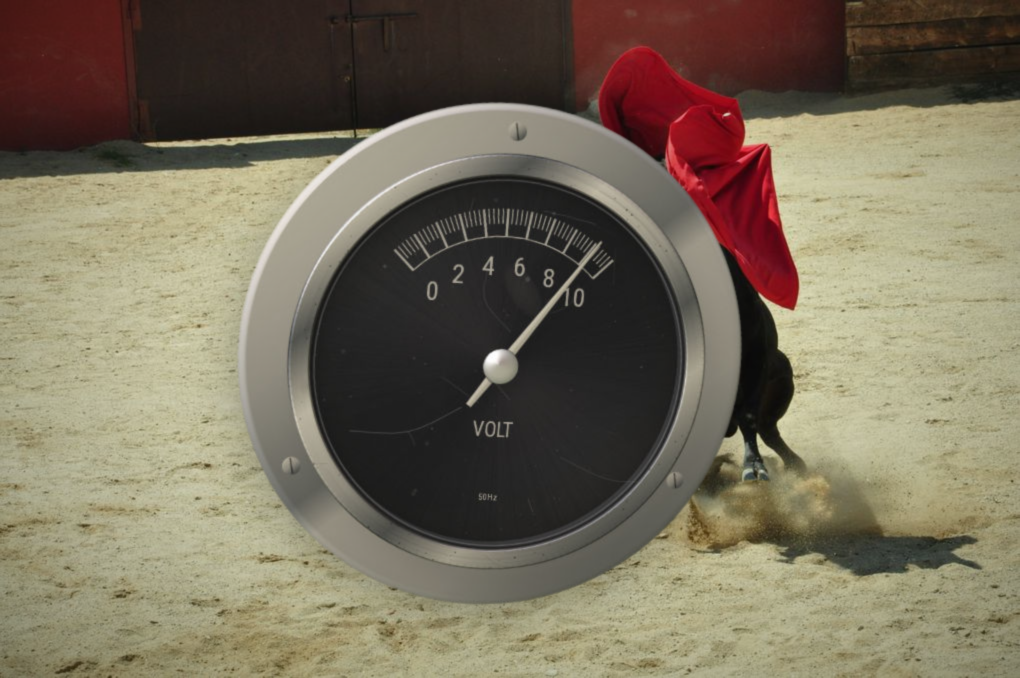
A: 9 V
